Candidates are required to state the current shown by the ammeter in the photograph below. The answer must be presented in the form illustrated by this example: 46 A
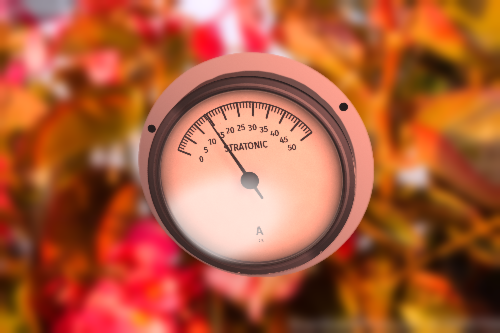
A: 15 A
